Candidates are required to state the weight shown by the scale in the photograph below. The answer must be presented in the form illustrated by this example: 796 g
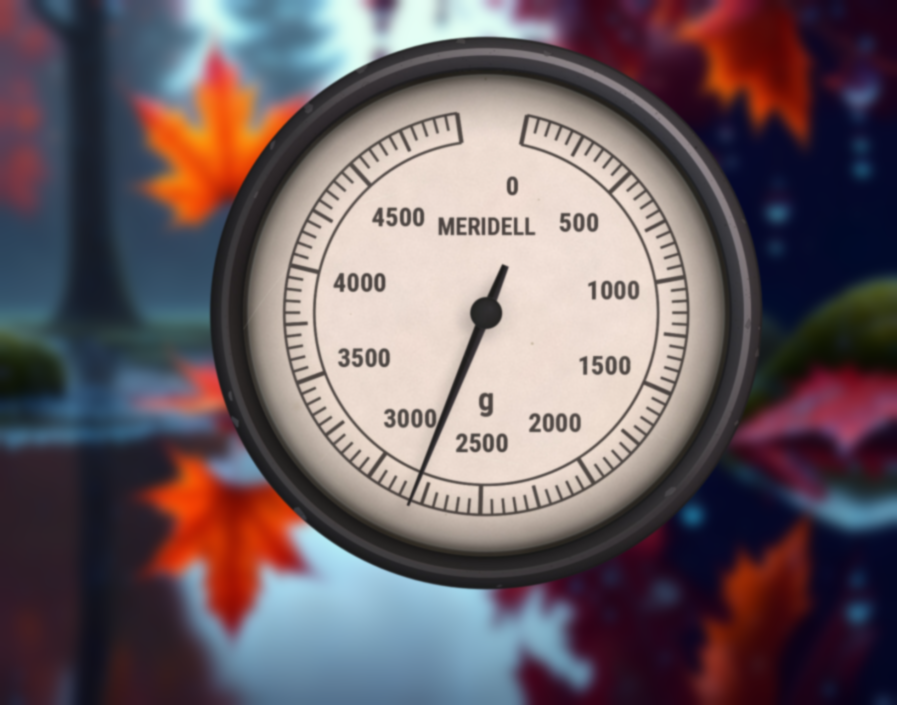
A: 2800 g
